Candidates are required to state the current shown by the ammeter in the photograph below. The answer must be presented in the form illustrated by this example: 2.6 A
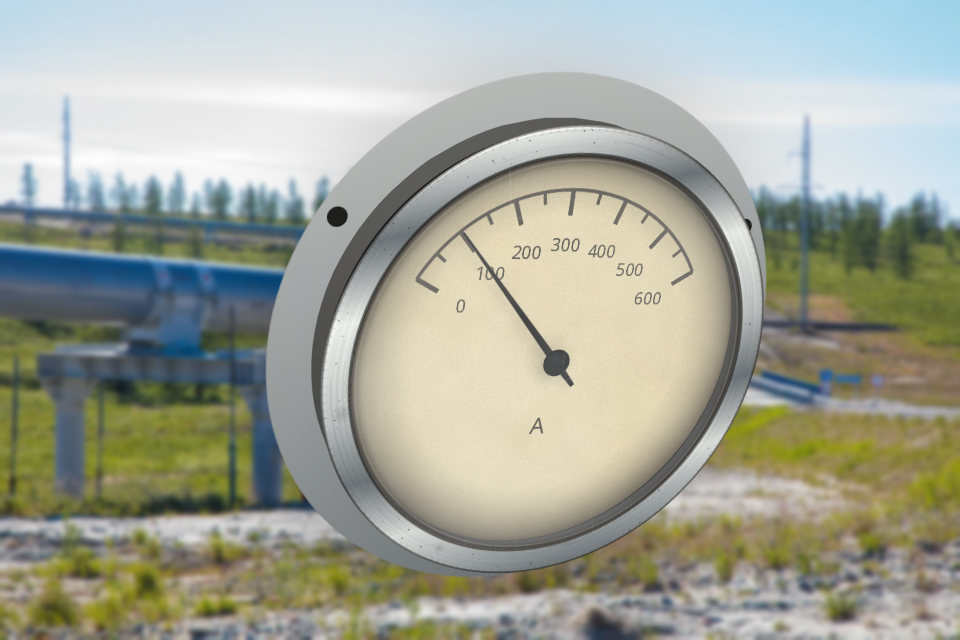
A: 100 A
